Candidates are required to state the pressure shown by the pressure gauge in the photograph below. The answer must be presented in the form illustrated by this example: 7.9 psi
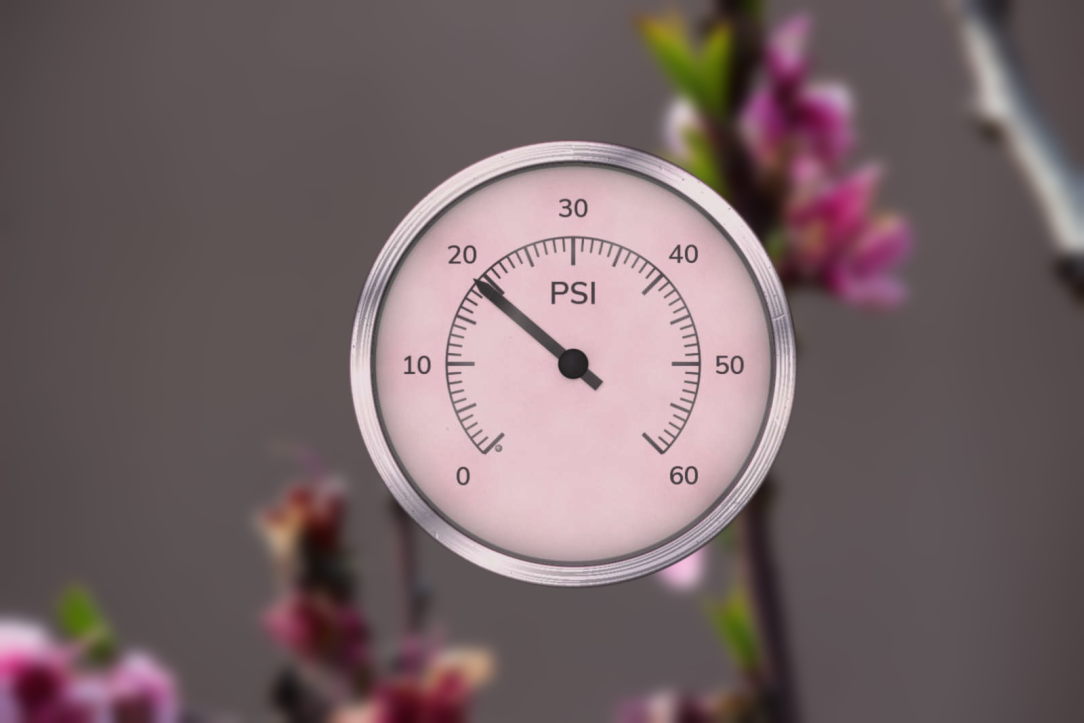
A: 19 psi
